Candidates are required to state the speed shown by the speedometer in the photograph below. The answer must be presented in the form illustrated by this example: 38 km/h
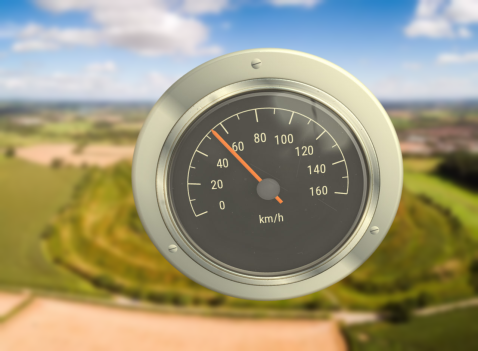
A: 55 km/h
